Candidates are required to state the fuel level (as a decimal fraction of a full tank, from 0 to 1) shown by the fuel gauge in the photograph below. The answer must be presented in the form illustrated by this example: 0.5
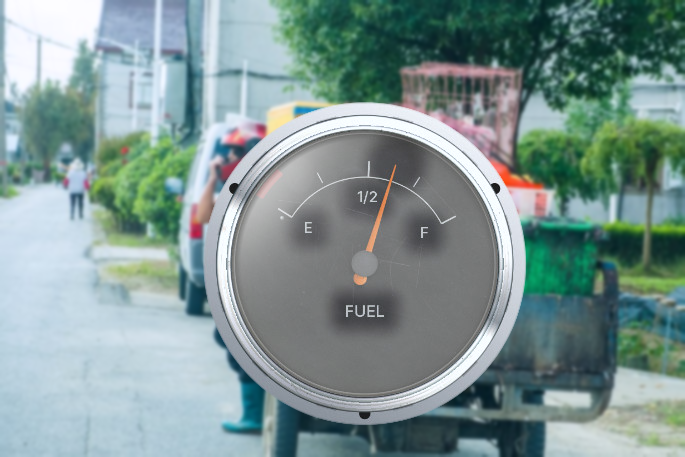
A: 0.625
